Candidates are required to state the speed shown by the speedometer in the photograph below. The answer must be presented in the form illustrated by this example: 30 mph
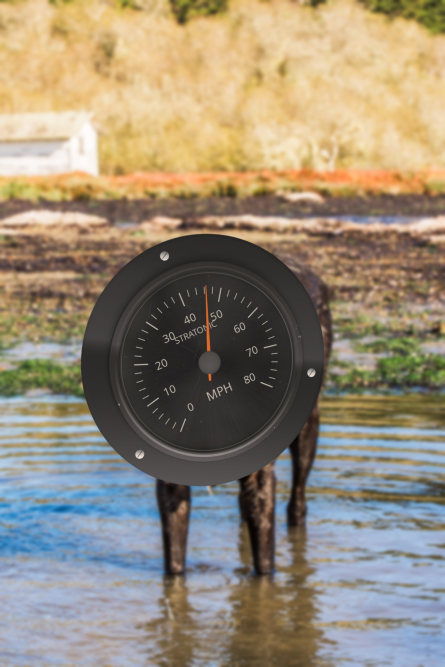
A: 46 mph
